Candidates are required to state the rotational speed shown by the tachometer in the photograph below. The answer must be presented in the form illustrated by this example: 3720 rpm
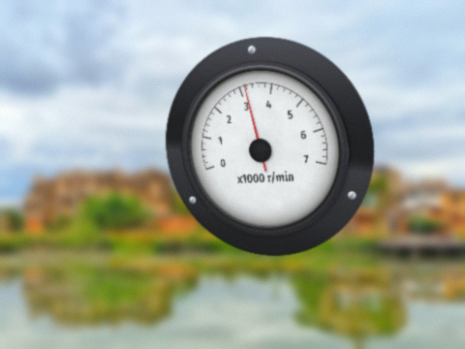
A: 3200 rpm
